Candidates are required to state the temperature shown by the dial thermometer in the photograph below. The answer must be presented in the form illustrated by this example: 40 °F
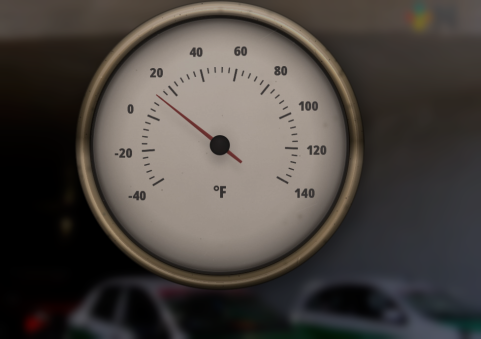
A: 12 °F
